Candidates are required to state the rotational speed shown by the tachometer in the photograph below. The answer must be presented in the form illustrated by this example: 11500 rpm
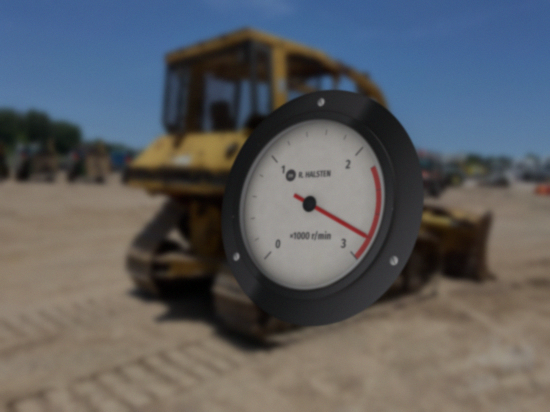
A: 2800 rpm
